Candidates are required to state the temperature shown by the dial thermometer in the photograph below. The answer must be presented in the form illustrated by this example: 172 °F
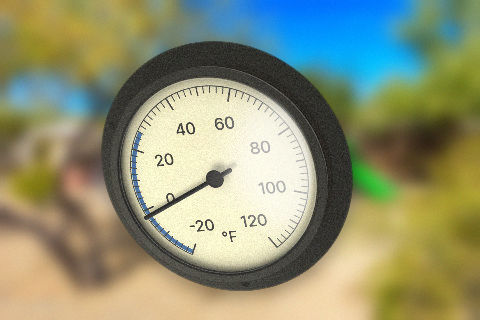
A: -2 °F
